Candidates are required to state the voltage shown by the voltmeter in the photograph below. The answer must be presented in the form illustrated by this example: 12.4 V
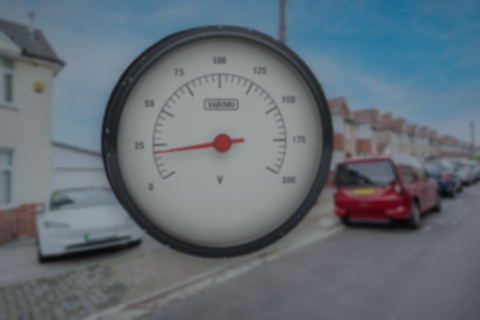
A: 20 V
